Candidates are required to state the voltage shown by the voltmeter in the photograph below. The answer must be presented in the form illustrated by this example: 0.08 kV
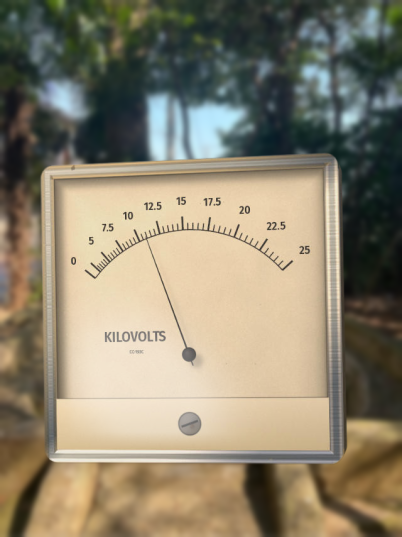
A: 11 kV
